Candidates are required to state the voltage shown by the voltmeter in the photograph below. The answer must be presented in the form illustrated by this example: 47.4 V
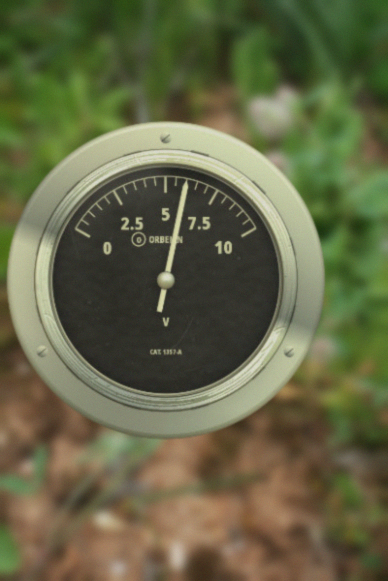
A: 6 V
